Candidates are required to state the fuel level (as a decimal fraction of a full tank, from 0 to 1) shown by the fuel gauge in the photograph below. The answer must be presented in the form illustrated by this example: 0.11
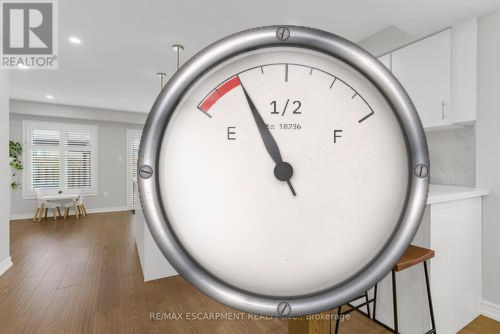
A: 0.25
